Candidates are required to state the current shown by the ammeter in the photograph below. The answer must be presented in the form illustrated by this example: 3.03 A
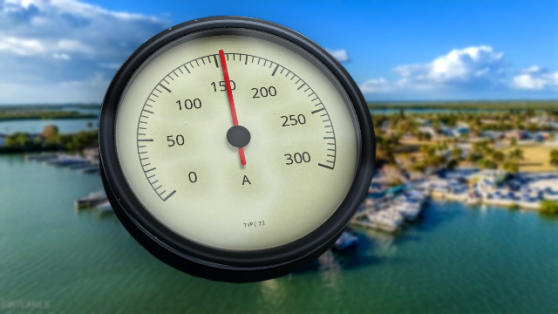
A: 155 A
